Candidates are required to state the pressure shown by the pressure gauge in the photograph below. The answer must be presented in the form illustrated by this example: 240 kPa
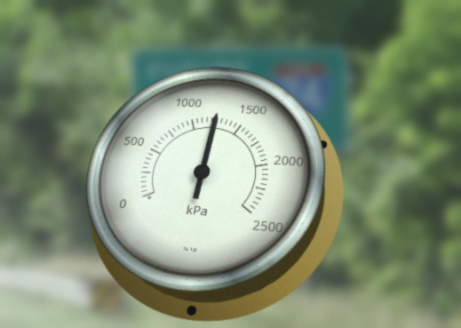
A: 1250 kPa
